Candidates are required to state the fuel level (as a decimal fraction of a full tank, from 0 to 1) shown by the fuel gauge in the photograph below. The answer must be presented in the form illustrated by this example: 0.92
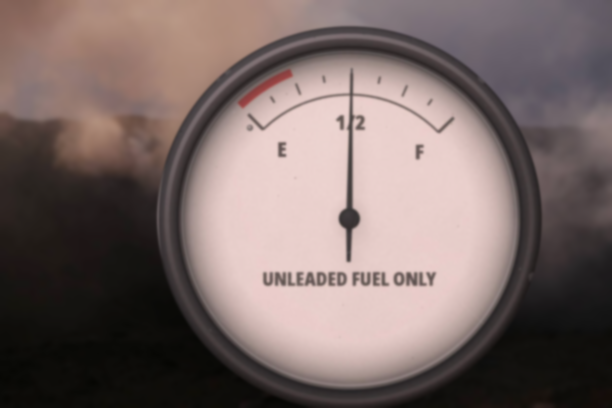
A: 0.5
